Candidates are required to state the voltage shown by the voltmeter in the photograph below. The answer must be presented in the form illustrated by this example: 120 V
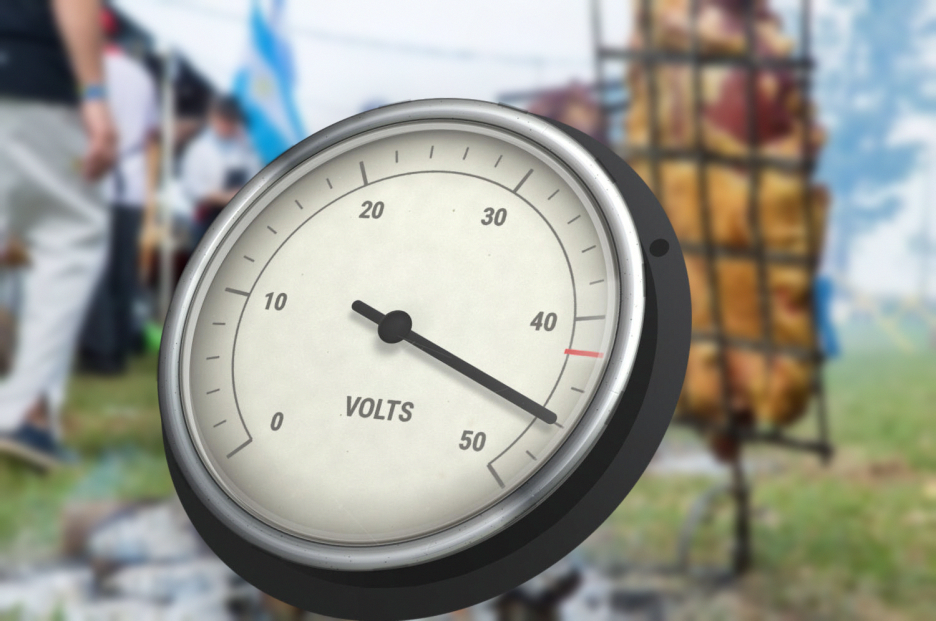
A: 46 V
